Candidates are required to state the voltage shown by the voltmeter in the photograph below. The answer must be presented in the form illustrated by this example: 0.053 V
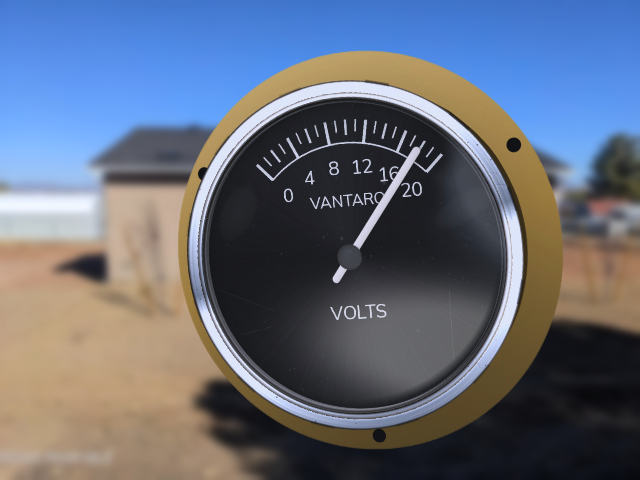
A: 18 V
